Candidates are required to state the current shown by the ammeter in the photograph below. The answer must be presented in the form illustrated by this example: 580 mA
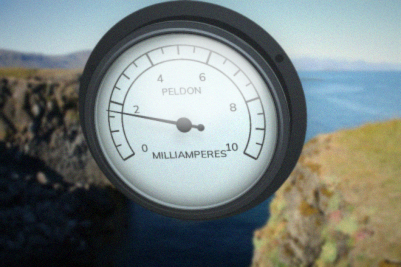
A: 1.75 mA
